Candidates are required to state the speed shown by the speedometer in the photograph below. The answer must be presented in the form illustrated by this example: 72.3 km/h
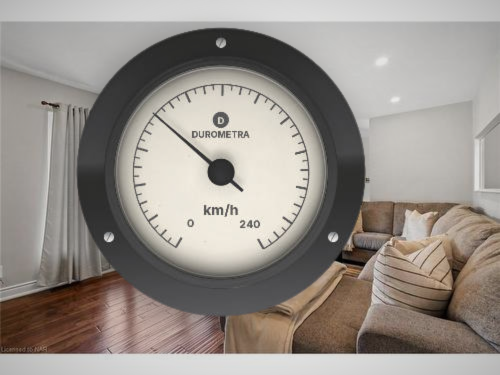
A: 80 km/h
